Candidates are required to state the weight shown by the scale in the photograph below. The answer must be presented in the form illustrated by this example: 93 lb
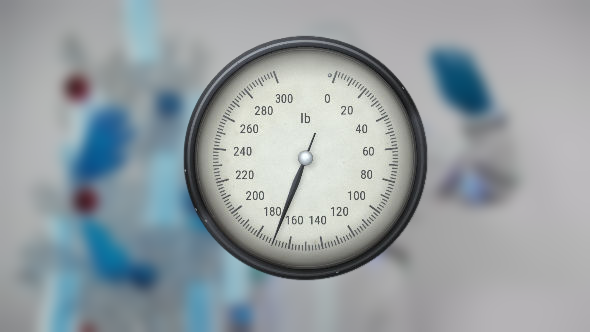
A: 170 lb
